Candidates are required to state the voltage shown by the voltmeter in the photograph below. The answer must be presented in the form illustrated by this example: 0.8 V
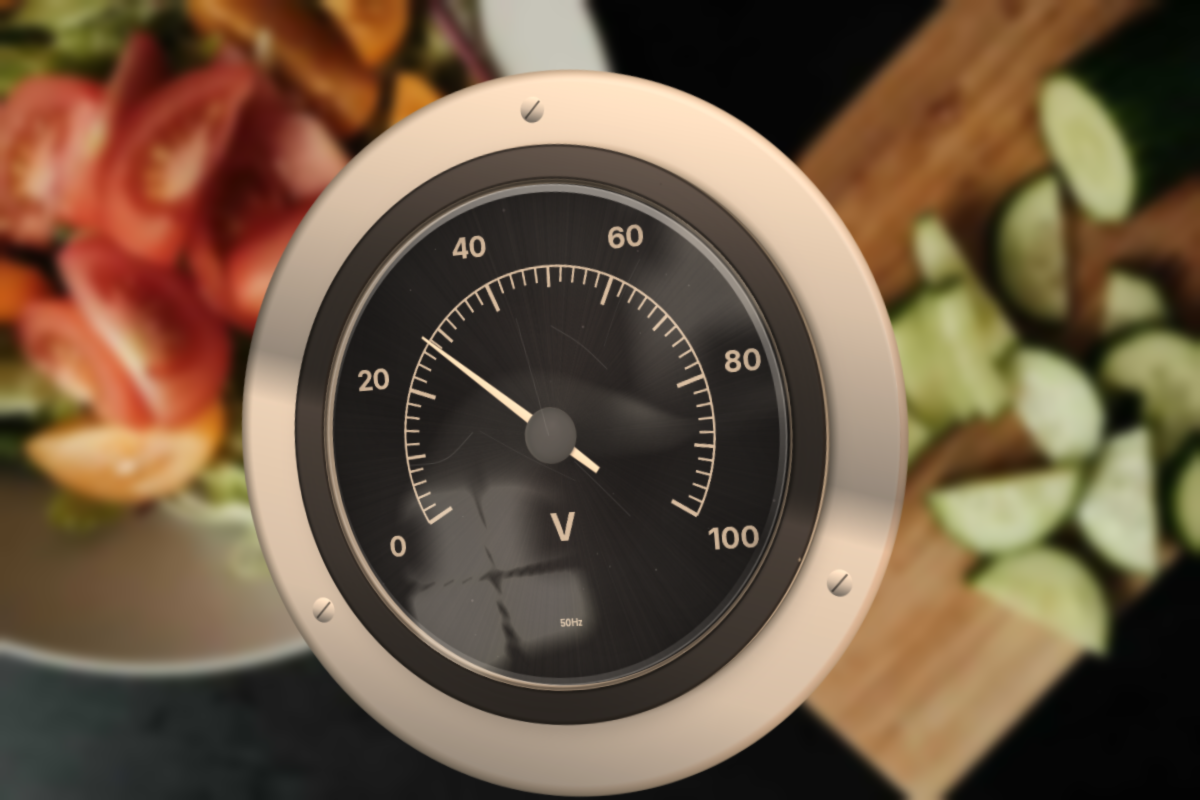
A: 28 V
